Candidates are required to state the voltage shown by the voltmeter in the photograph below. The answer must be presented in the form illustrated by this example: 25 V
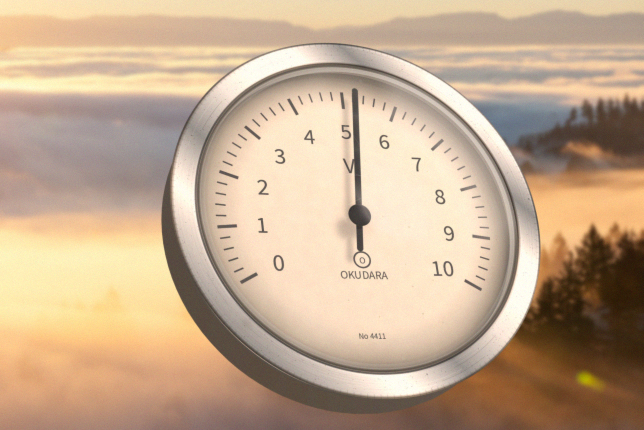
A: 5.2 V
